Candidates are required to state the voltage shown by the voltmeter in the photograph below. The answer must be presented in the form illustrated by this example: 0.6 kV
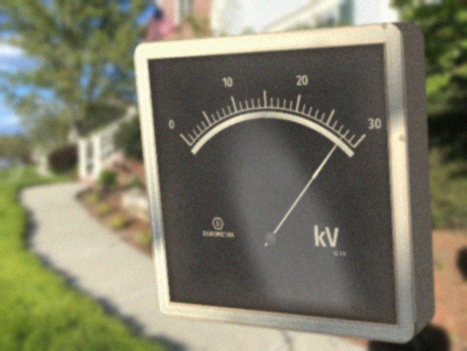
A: 28 kV
